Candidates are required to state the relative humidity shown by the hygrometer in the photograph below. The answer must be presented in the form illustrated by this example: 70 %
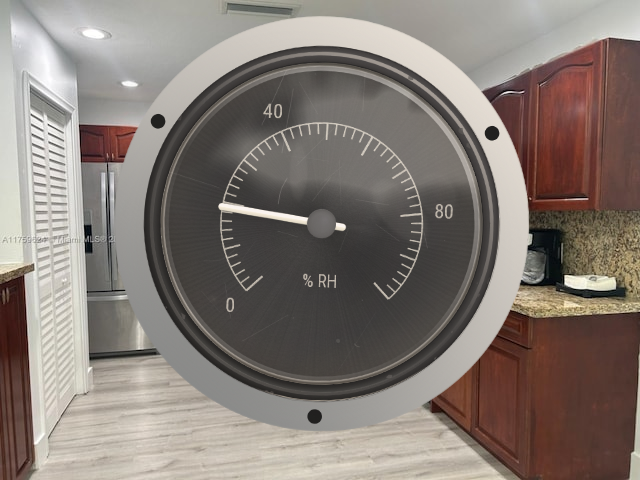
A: 19 %
